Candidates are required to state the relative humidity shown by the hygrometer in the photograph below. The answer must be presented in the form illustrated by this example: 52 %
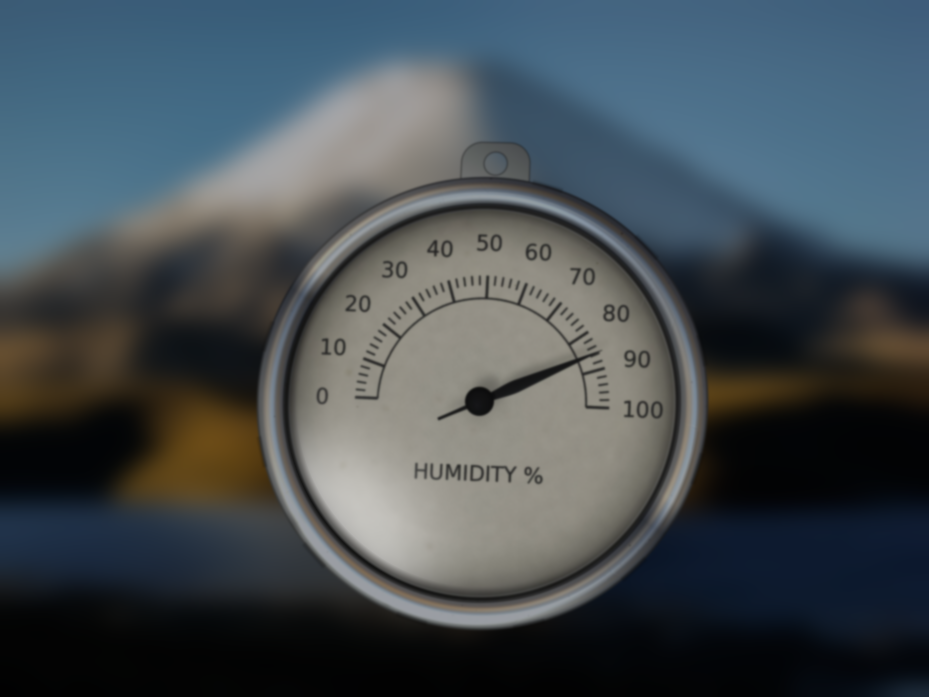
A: 86 %
